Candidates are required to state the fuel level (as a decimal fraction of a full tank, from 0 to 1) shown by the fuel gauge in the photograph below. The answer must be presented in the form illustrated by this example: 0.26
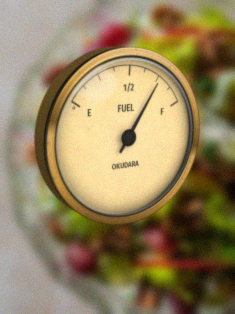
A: 0.75
